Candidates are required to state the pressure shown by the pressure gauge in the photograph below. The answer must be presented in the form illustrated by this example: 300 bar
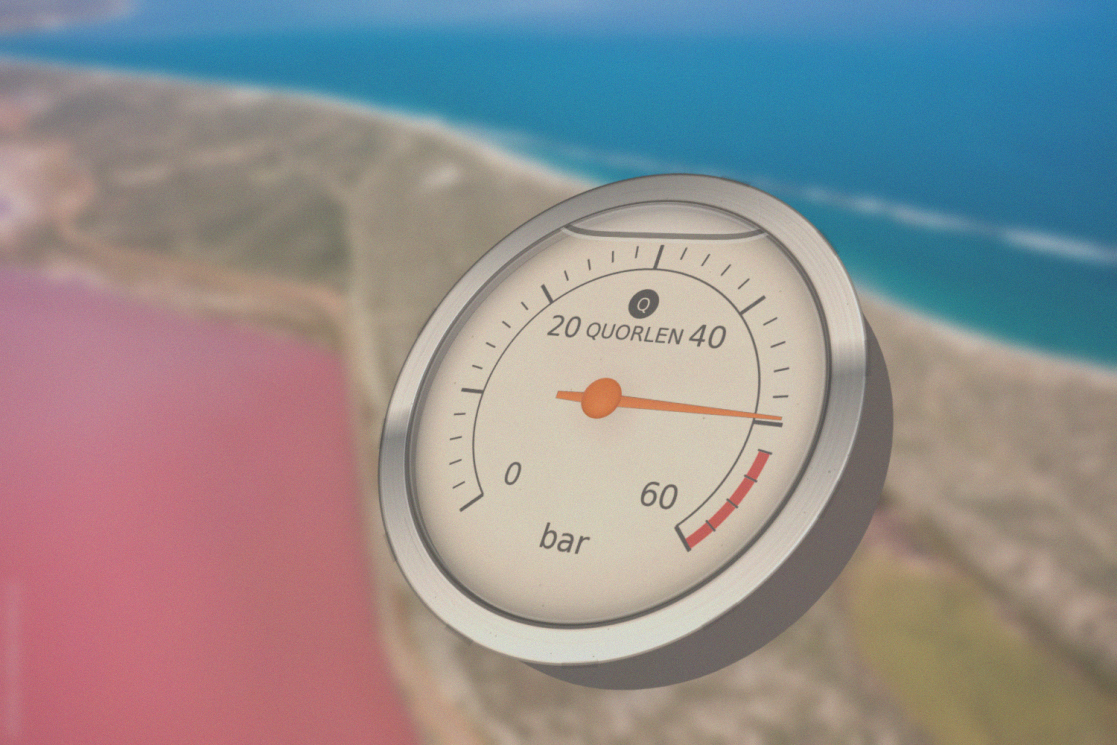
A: 50 bar
